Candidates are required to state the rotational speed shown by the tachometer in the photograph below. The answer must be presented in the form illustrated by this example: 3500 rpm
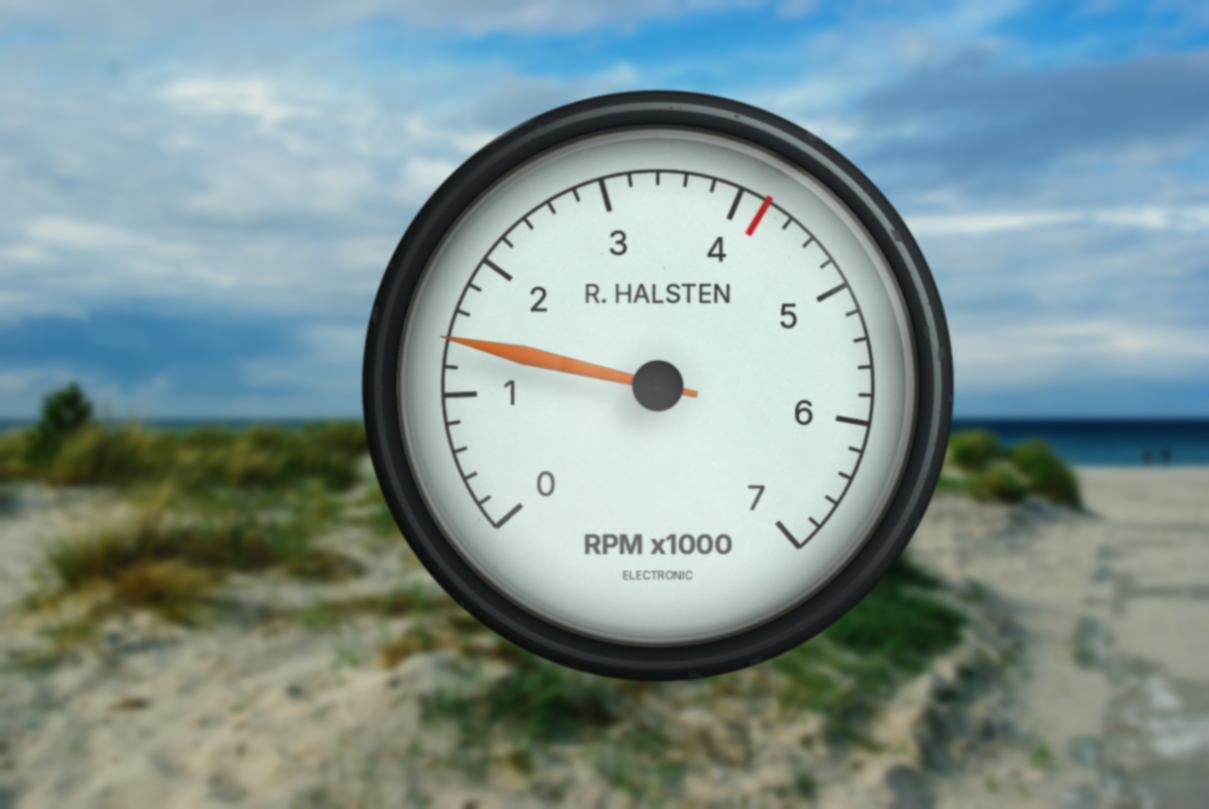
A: 1400 rpm
